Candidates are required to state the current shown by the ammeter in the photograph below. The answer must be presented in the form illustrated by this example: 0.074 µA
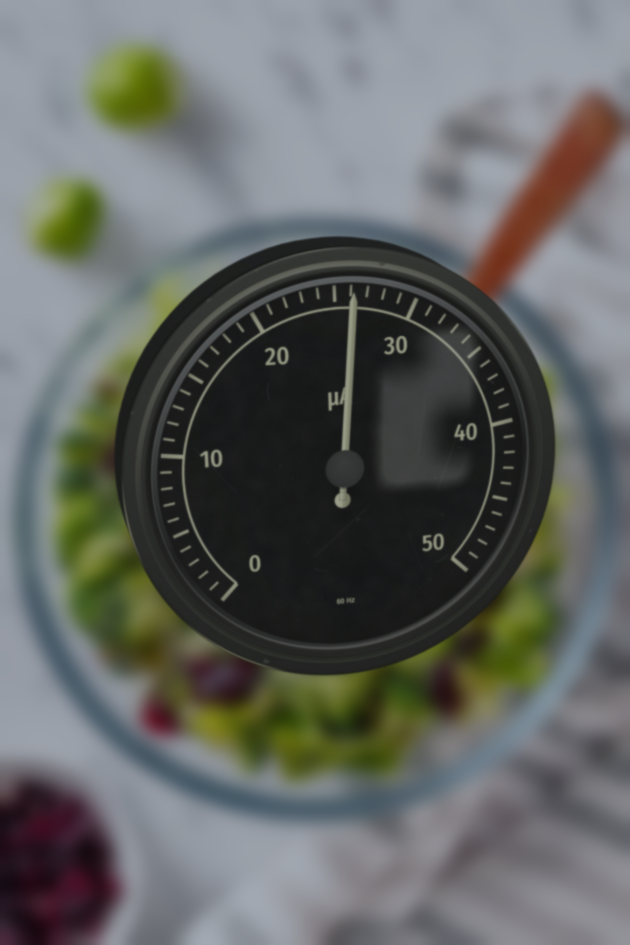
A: 26 µA
